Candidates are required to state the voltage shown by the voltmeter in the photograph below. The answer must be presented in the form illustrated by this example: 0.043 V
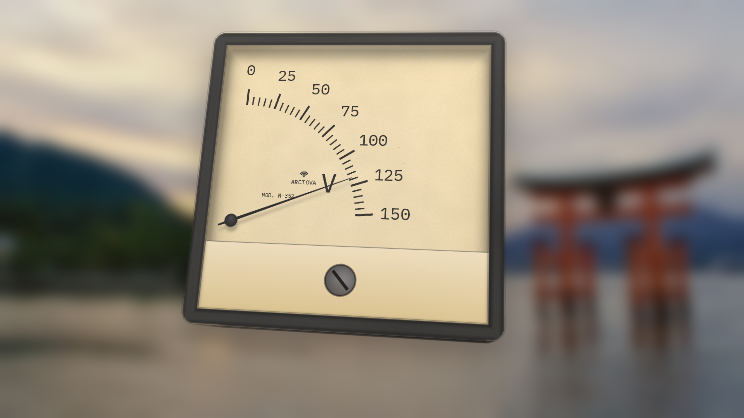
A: 120 V
